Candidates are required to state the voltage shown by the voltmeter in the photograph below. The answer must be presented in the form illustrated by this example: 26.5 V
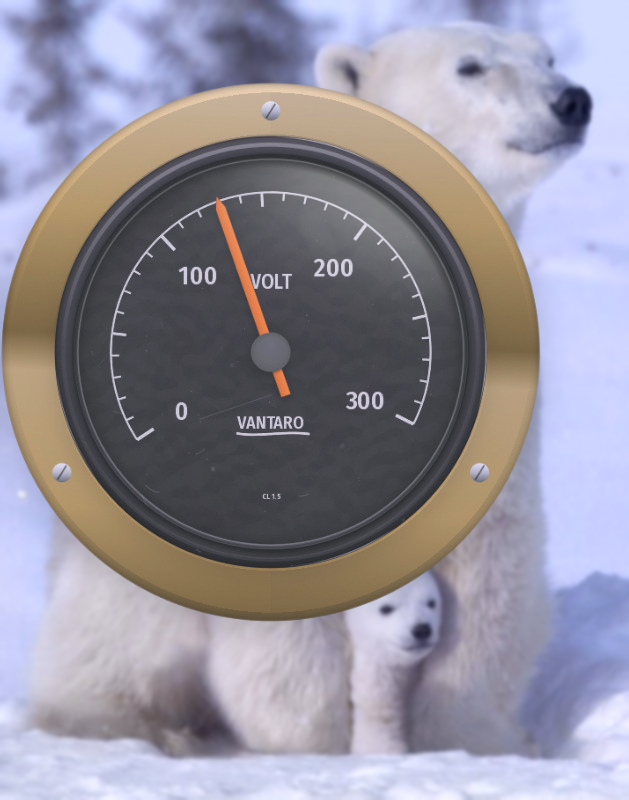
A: 130 V
